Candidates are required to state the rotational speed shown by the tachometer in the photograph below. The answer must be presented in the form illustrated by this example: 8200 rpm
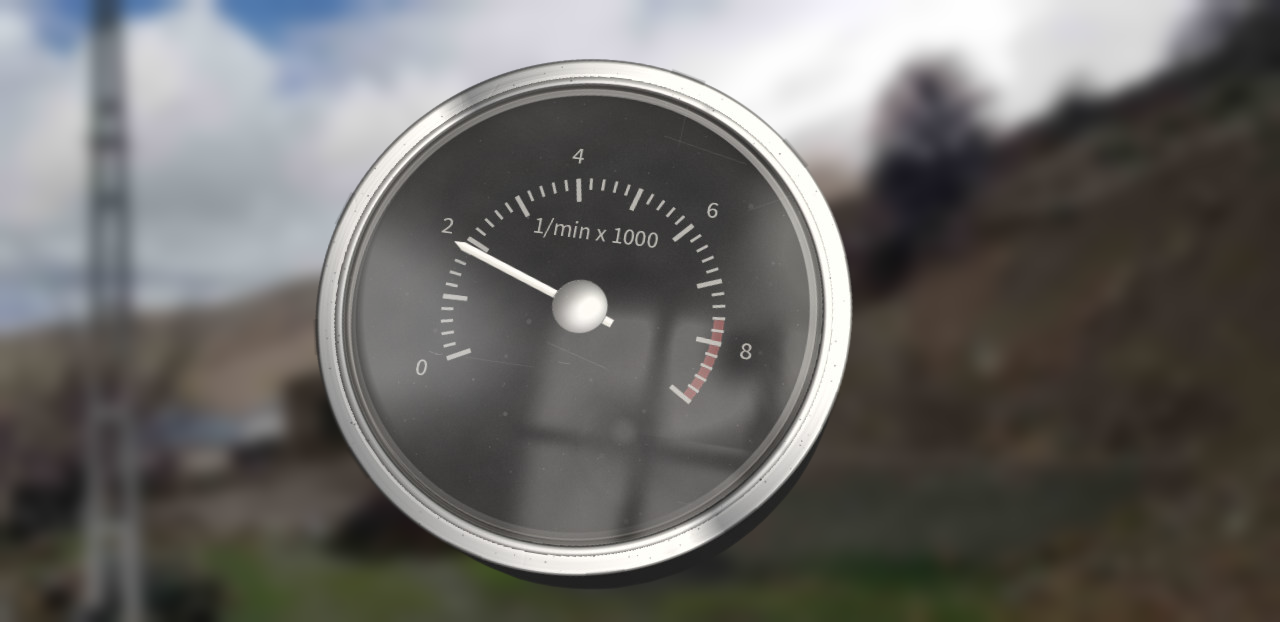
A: 1800 rpm
